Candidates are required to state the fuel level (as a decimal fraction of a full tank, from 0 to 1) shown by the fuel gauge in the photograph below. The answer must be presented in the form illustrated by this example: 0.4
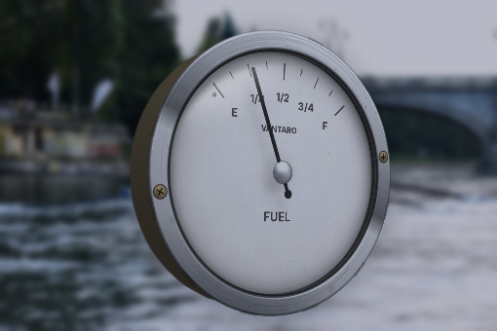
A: 0.25
